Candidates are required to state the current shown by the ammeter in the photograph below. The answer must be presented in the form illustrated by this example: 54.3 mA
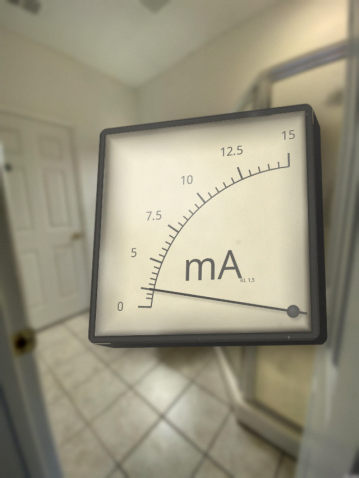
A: 2.5 mA
